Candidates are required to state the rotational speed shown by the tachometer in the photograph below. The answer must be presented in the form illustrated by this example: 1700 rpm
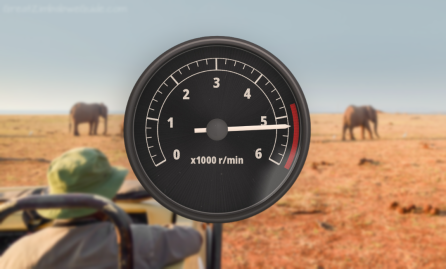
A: 5200 rpm
